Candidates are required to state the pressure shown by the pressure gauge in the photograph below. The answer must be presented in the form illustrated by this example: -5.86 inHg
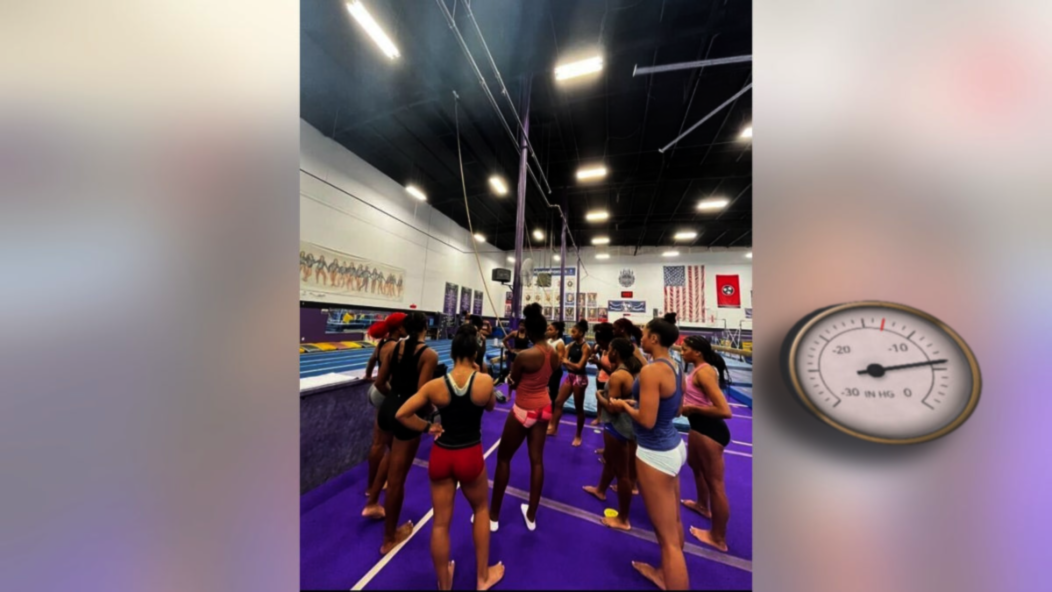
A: -6 inHg
